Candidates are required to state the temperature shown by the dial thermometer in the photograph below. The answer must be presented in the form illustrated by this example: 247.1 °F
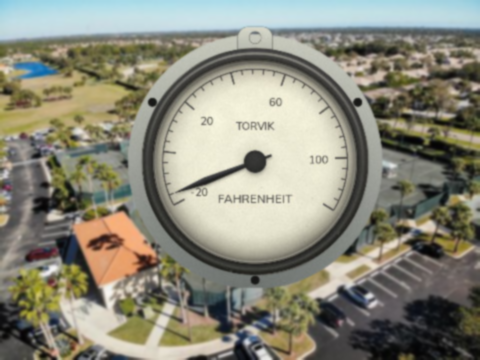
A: -16 °F
